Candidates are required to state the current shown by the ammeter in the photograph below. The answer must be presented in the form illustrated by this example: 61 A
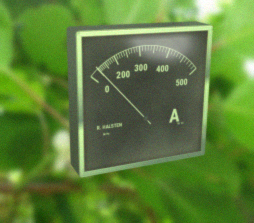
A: 100 A
